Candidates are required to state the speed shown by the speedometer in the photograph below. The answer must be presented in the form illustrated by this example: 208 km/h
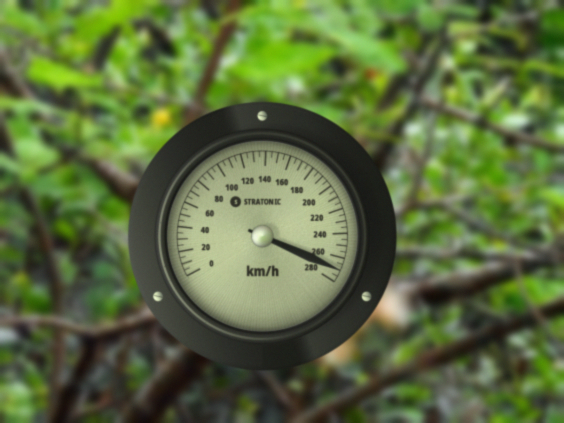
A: 270 km/h
